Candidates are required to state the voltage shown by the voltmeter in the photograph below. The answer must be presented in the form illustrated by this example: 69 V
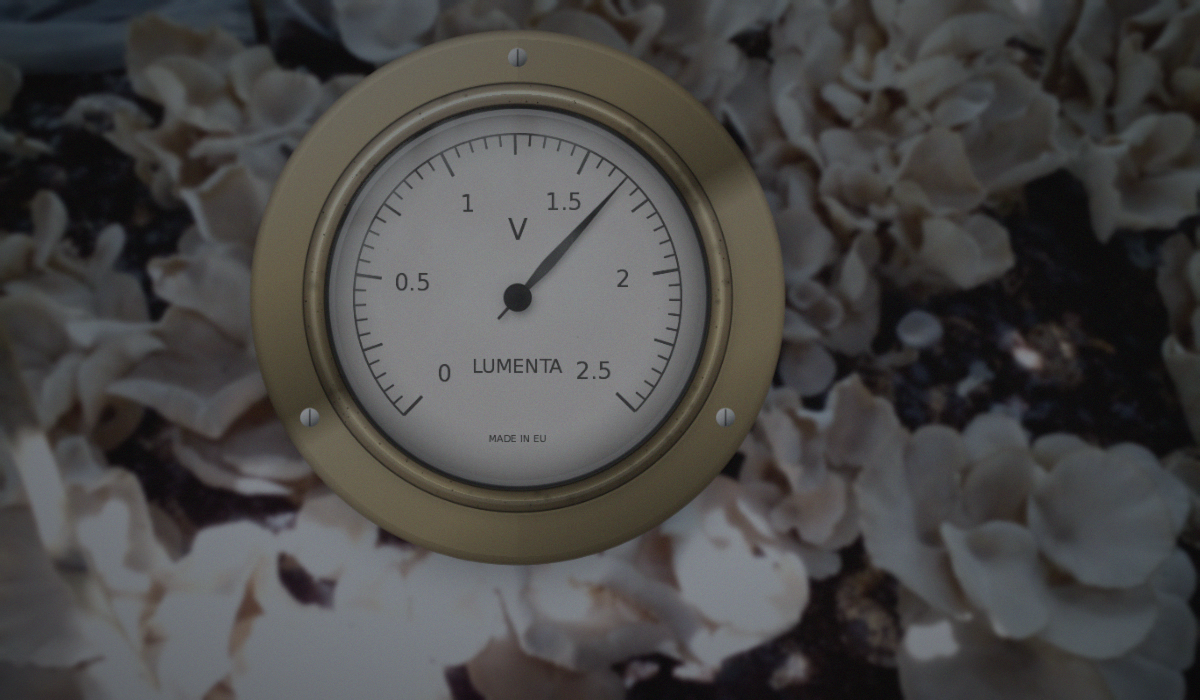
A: 1.65 V
